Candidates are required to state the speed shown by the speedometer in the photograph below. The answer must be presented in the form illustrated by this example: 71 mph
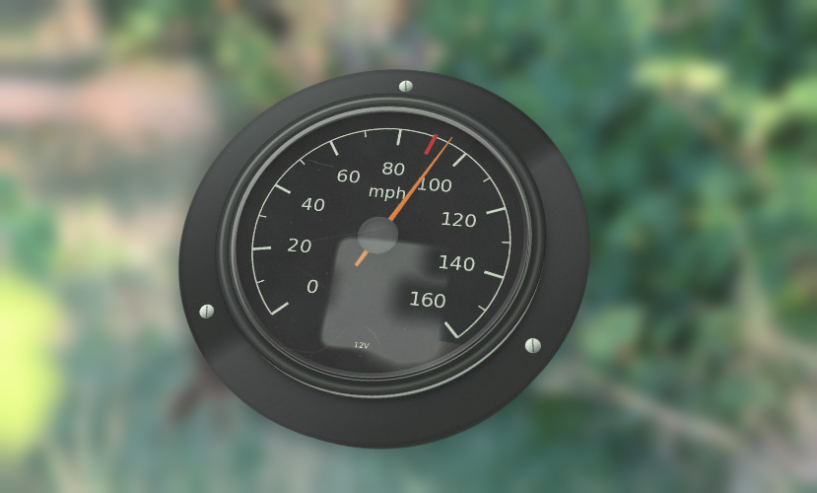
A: 95 mph
